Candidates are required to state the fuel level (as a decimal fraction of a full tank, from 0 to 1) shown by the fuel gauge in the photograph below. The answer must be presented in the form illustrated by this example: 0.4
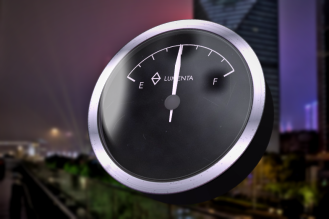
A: 0.5
